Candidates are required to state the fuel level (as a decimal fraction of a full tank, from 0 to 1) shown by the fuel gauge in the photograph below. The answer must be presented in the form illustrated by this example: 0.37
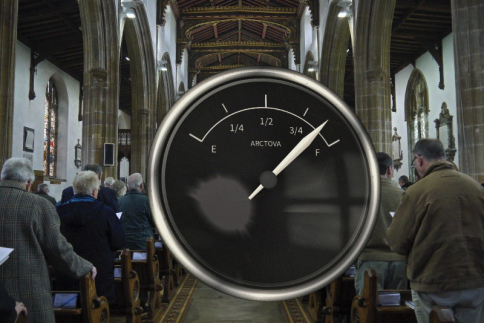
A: 0.875
